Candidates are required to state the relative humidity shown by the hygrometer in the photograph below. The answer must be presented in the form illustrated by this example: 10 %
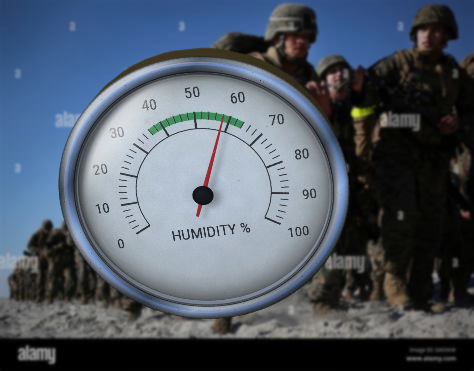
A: 58 %
